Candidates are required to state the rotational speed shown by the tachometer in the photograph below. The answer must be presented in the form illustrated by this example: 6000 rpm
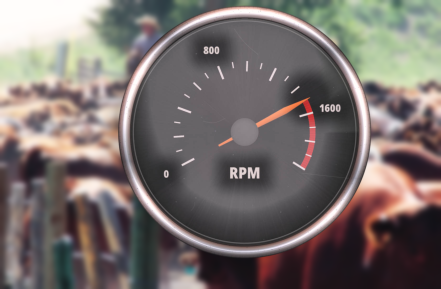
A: 1500 rpm
